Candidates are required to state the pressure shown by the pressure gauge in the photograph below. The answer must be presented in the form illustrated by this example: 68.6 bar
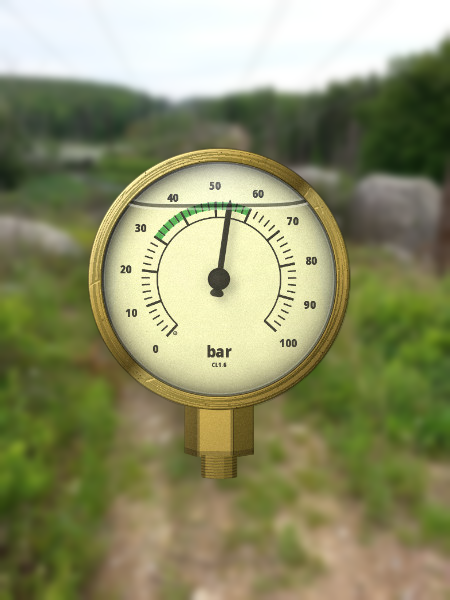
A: 54 bar
